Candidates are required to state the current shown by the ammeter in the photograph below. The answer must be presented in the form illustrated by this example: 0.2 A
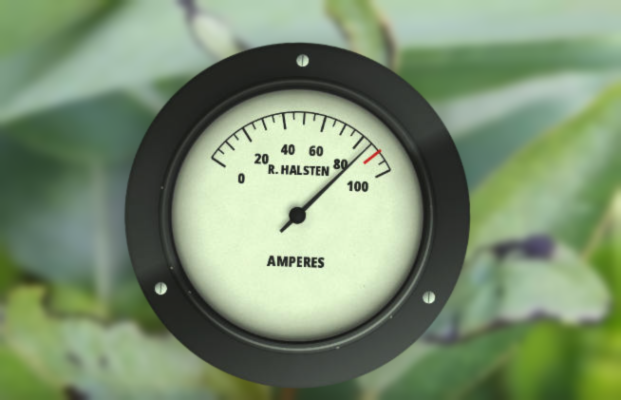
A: 85 A
